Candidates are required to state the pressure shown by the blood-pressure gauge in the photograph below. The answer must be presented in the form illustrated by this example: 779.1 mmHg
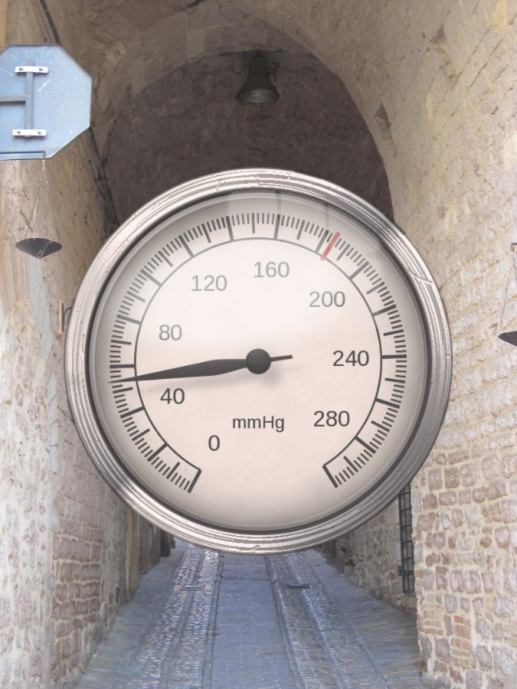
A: 54 mmHg
